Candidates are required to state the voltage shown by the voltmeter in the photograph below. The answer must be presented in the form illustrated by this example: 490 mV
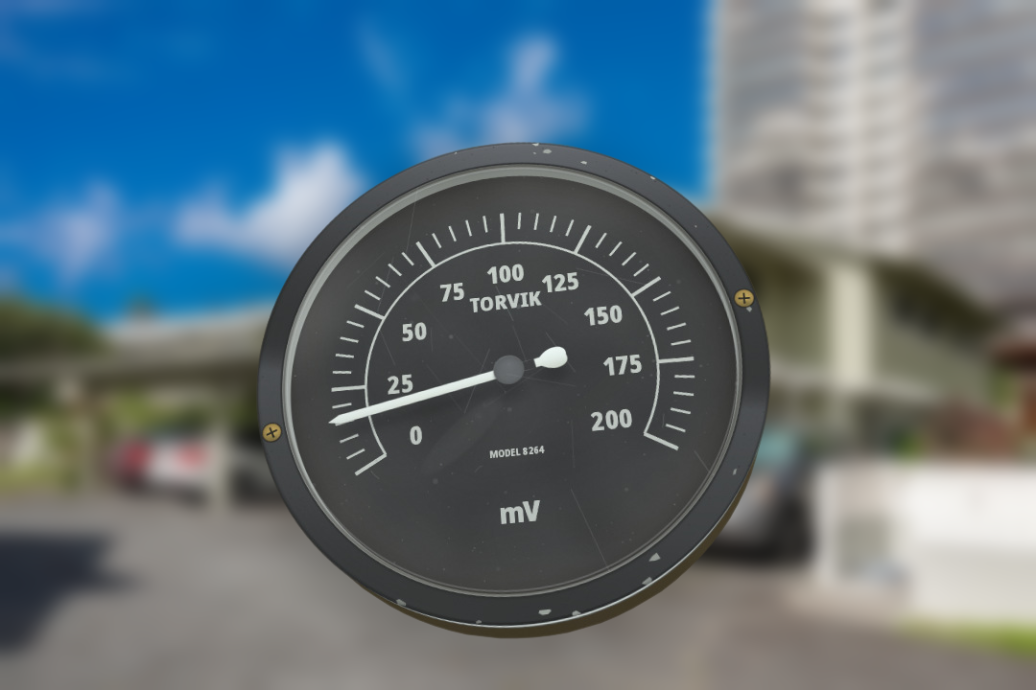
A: 15 mV
